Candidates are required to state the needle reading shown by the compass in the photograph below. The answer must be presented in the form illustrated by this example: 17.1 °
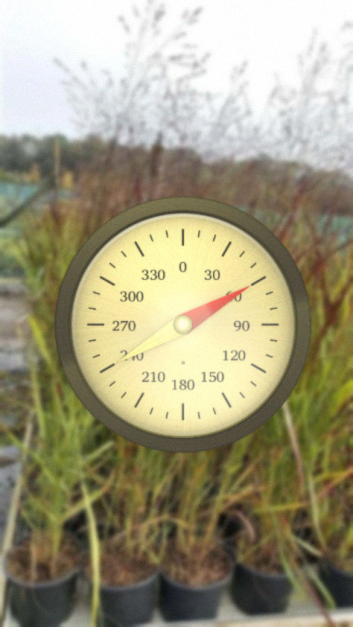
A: 60 °
